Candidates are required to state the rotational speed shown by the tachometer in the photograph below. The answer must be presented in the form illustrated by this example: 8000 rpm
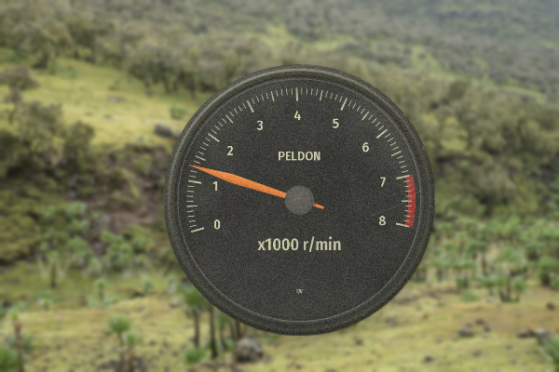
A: 1300 rpm
